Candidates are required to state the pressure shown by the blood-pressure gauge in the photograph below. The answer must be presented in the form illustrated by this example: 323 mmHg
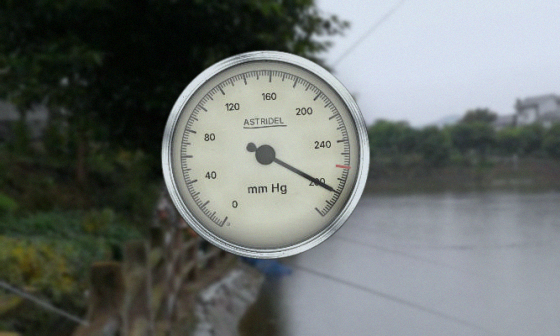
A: 280 mmHg
